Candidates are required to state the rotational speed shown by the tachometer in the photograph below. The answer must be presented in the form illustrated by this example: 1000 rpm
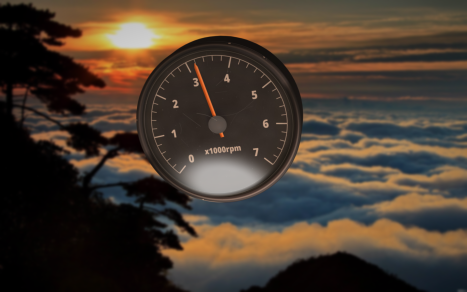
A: 3200 rpm
